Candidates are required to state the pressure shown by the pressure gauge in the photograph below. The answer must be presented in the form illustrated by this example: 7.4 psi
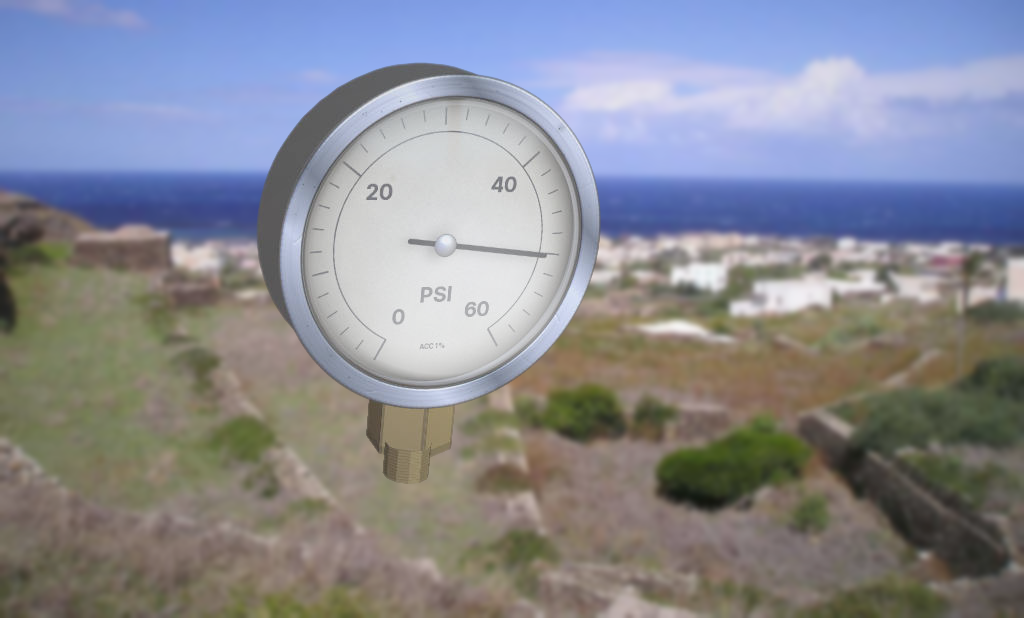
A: 50 psi
